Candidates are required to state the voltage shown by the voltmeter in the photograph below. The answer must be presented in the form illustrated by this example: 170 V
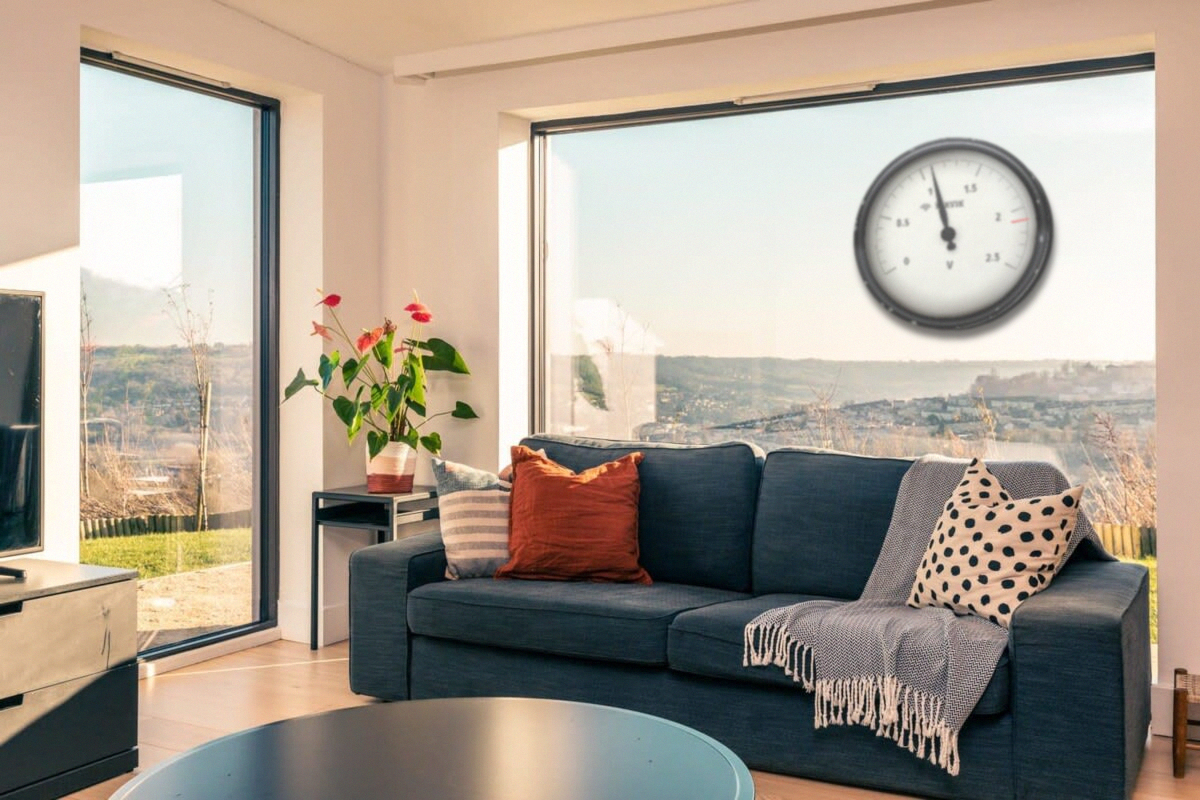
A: 1.1 V
